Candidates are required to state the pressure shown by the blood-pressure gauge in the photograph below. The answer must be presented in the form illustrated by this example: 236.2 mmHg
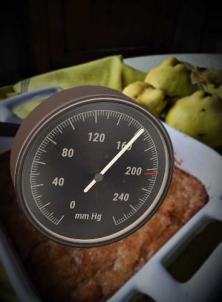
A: 160 mmHg
